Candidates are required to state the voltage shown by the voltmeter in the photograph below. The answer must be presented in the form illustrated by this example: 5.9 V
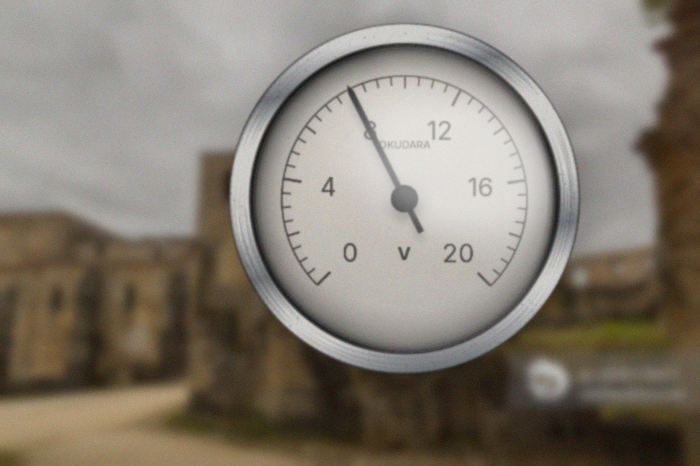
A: 8 V
